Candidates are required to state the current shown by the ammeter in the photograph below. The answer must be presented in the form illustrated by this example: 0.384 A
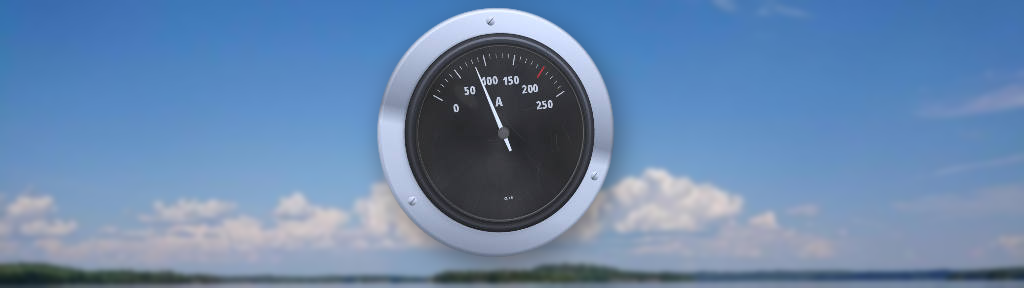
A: 80 A
